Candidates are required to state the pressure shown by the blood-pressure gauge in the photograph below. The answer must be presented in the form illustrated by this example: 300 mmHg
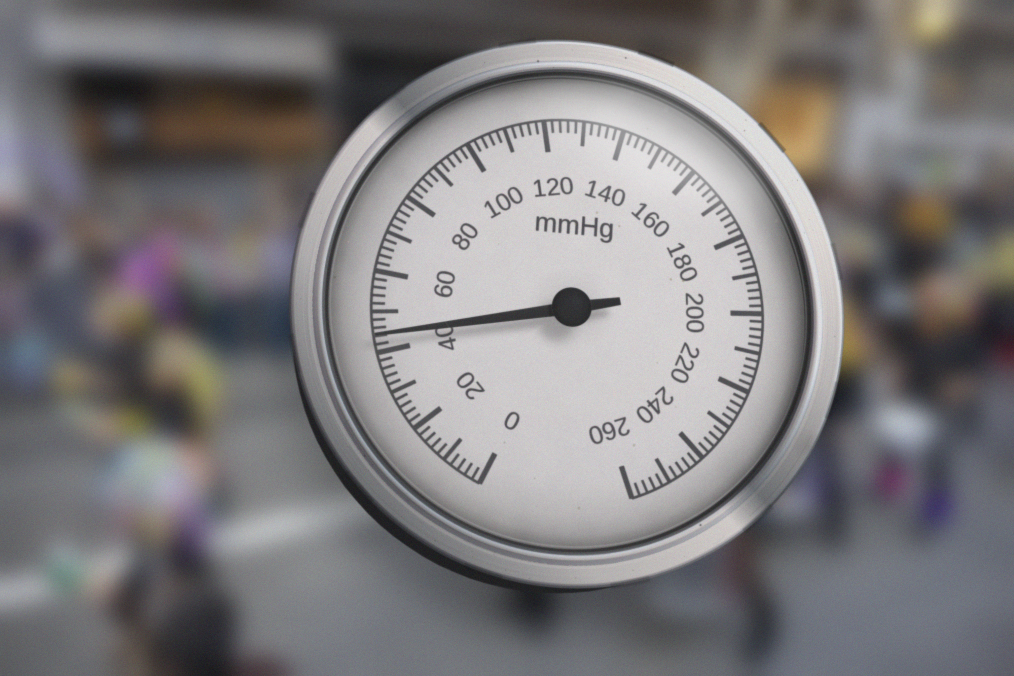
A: 44 mmHg
